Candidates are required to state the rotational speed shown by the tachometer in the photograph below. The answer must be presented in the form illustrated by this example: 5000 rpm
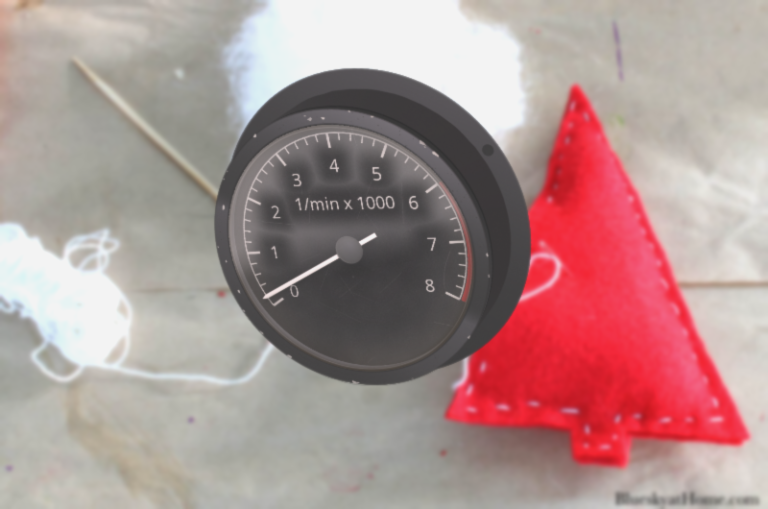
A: 200 rpm
